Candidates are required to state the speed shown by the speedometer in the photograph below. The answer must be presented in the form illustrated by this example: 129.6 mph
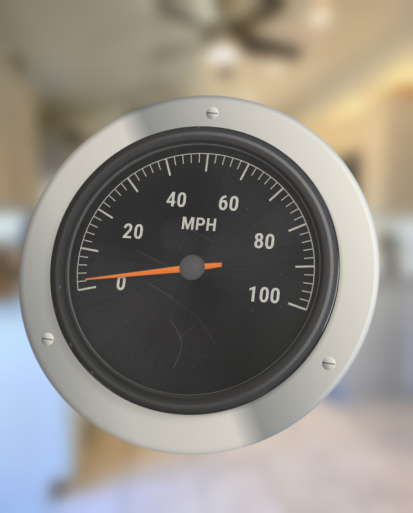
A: 2 mph
